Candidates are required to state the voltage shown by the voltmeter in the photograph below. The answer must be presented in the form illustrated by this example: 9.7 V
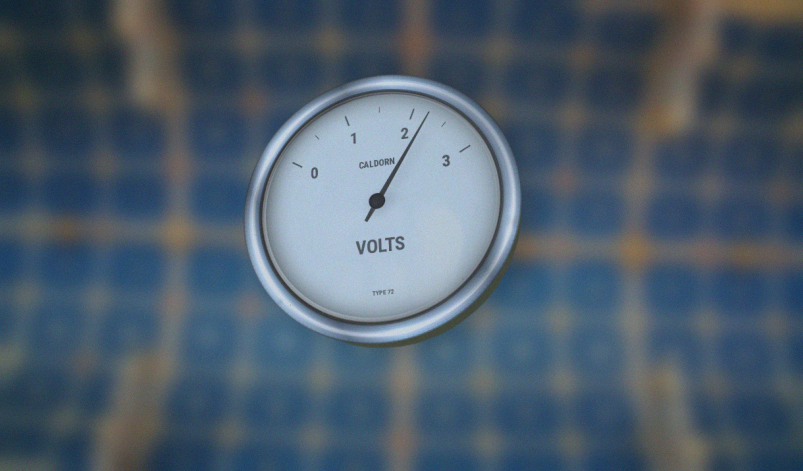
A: 2.25 V
